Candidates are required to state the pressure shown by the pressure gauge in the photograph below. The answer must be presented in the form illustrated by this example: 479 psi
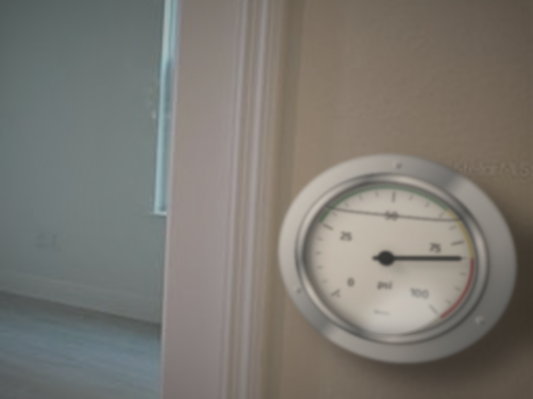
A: 80 psi
